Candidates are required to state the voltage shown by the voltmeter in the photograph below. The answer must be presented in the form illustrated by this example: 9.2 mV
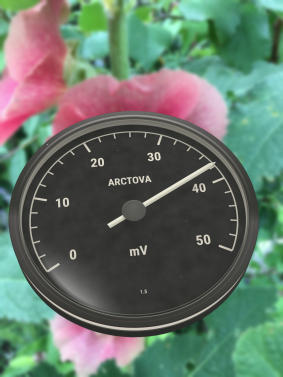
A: 38 mV
